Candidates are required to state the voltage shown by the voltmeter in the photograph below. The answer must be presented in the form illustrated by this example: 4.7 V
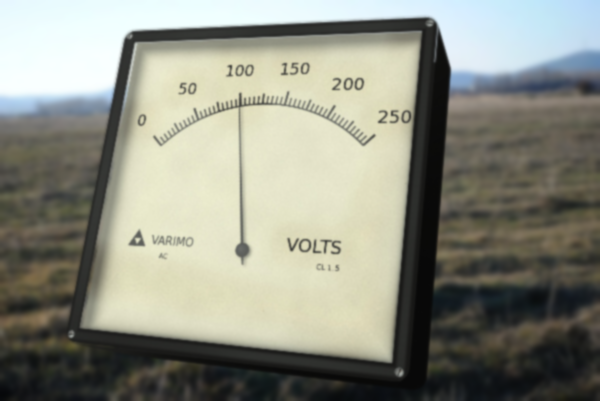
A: 100 V
